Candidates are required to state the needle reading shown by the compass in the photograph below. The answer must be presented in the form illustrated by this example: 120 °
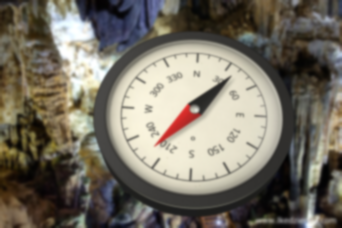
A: 220 °
